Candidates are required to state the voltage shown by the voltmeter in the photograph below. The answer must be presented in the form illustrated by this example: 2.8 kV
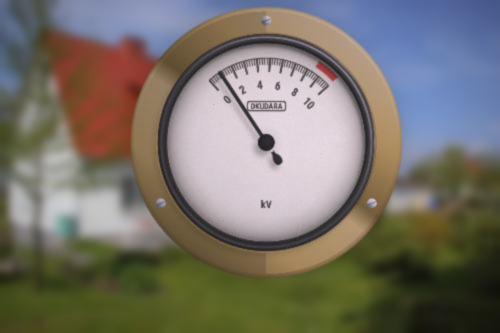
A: 1 kV
